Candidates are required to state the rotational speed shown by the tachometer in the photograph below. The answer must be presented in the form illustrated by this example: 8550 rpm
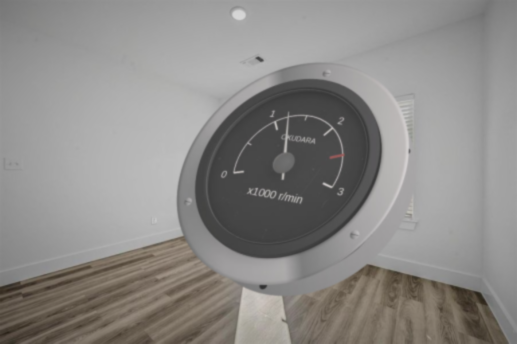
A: 1250 rpm
